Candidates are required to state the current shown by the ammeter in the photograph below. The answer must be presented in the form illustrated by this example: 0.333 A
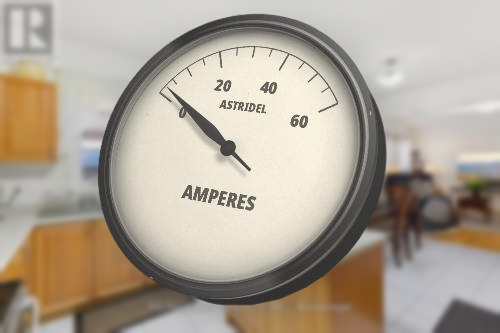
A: 2.5 A
